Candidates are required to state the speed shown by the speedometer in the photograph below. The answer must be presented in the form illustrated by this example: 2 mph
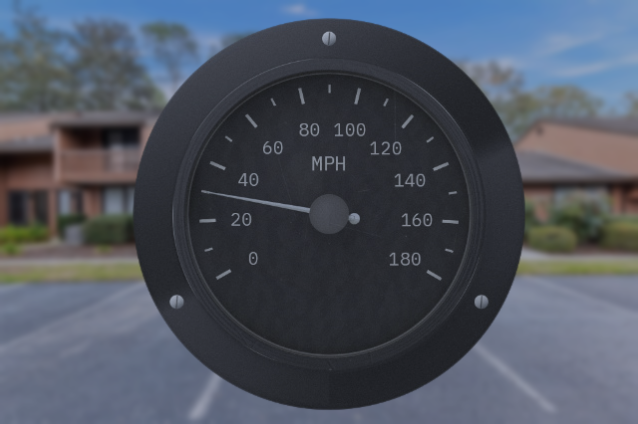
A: 30 mph
